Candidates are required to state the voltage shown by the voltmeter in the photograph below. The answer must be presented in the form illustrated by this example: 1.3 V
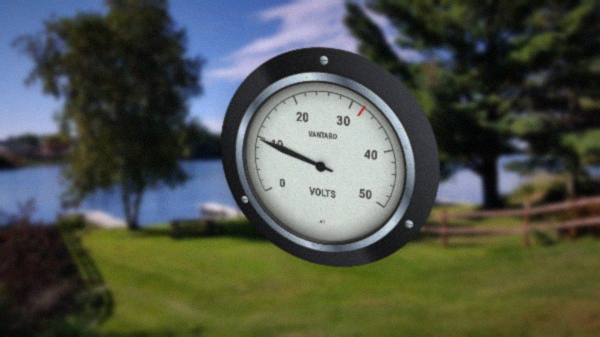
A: 10 V
